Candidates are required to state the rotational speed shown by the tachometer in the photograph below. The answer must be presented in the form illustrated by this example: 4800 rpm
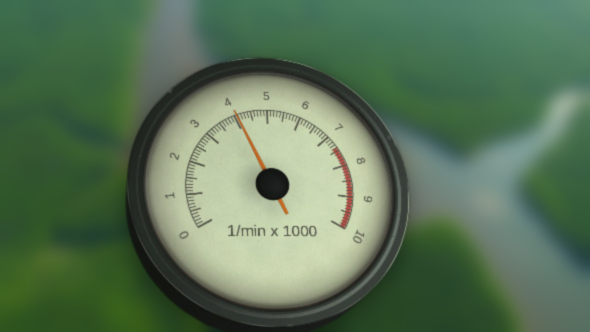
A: 4000 rpm
